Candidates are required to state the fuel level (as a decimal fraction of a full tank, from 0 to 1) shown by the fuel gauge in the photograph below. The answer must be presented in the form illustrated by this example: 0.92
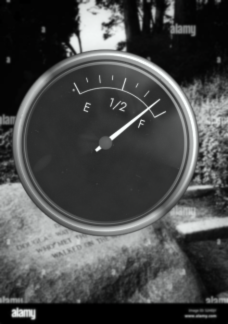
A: 0.875
